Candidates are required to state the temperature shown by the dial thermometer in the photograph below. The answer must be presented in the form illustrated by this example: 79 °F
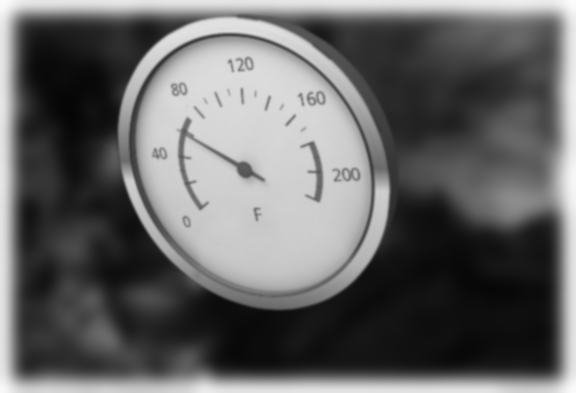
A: 60 °F
